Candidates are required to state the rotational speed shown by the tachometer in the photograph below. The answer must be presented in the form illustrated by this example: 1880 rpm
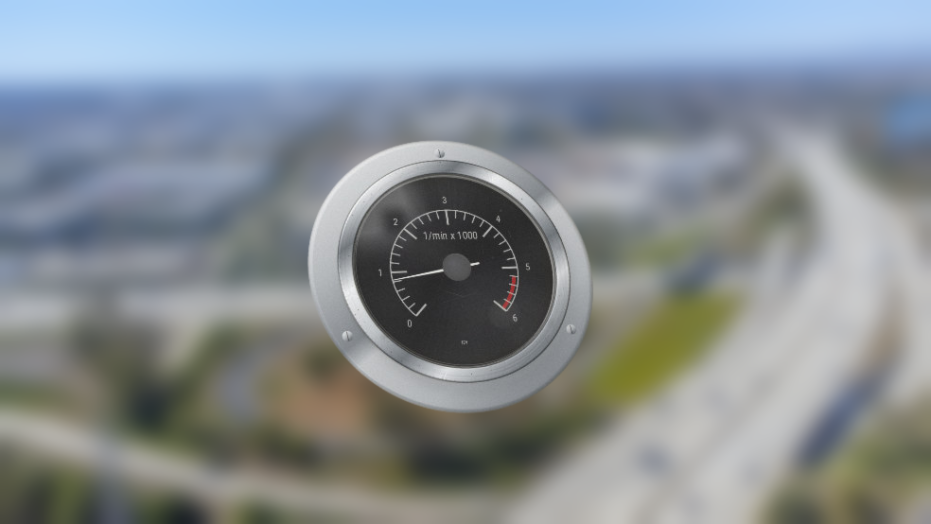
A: 800 rpm
